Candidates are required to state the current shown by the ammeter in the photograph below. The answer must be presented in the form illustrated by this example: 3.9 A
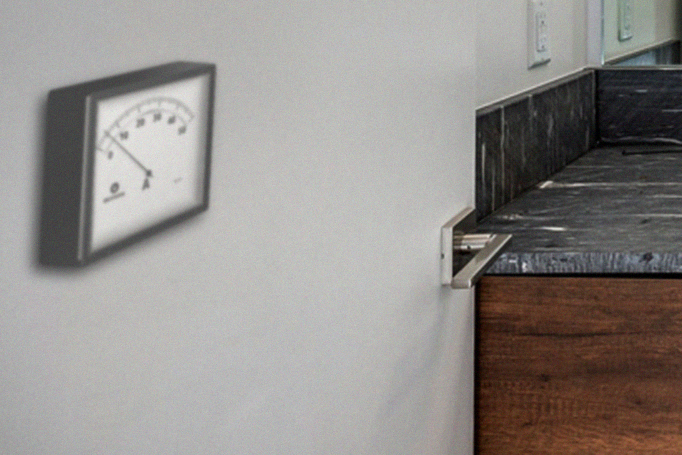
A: 5 A
